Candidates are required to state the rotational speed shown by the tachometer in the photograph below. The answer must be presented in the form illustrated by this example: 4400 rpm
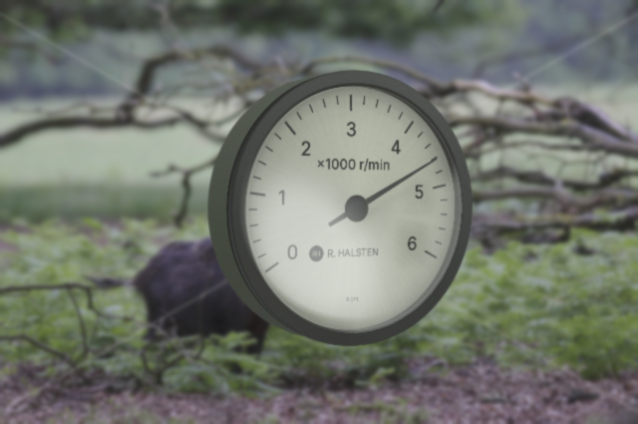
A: 4600 rpm
